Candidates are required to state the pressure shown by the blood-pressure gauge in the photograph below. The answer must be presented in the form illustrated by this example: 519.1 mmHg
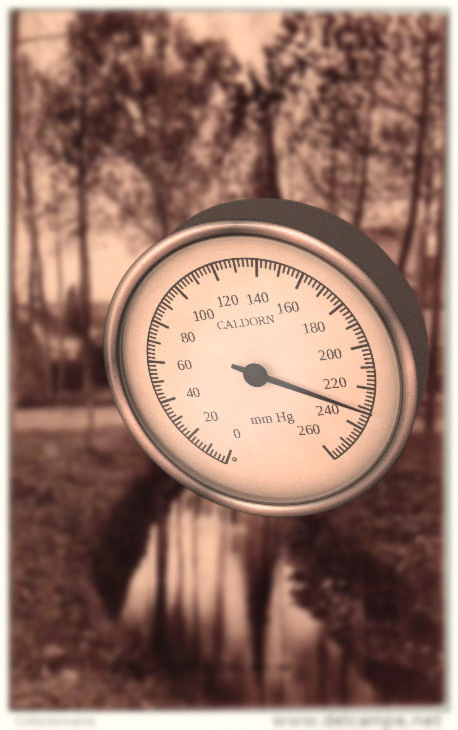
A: 230 mmHg
